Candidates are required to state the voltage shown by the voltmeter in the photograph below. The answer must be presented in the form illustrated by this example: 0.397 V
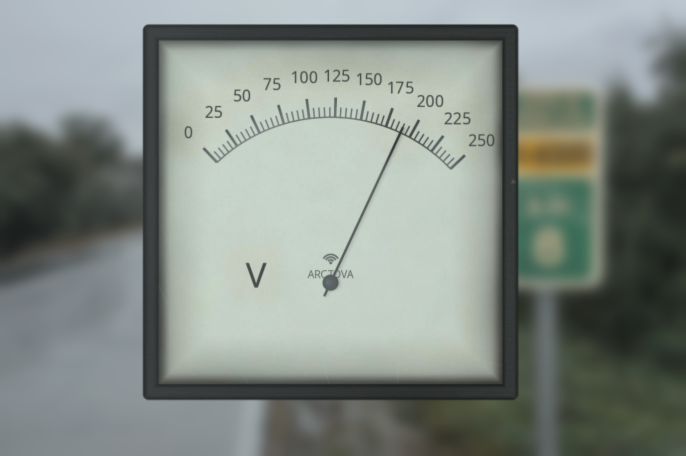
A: 190 V
